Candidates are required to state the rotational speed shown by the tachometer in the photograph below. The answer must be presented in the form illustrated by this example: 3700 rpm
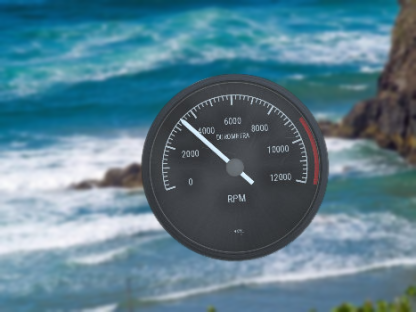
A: 3400 rpm
